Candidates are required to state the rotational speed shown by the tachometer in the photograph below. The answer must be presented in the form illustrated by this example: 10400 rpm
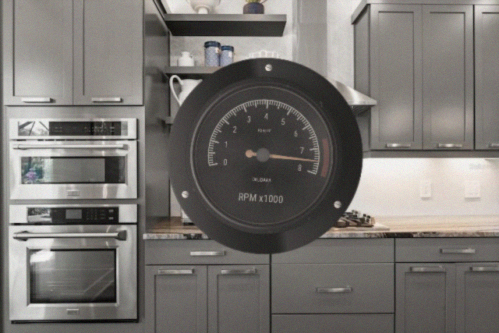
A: 7500 rpm
